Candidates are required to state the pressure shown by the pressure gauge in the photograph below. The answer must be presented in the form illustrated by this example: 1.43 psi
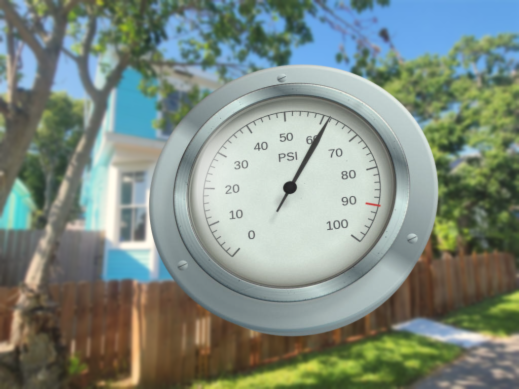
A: 62 psi
